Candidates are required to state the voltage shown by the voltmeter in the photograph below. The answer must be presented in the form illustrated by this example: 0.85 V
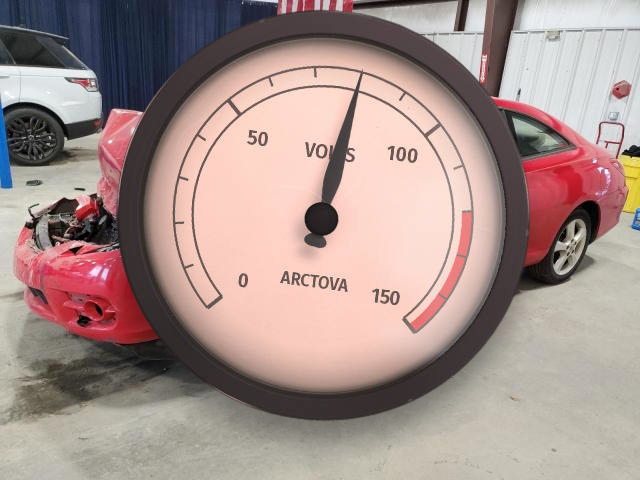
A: 80 V
